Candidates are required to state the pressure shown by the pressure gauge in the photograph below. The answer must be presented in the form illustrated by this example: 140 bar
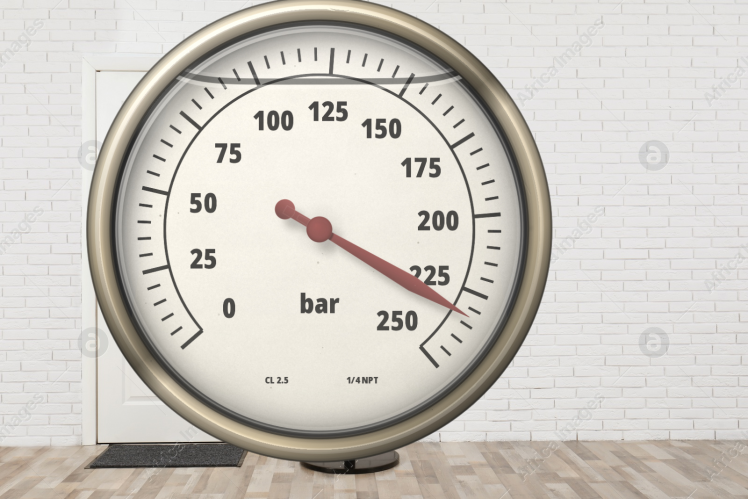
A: 232.5 bar
